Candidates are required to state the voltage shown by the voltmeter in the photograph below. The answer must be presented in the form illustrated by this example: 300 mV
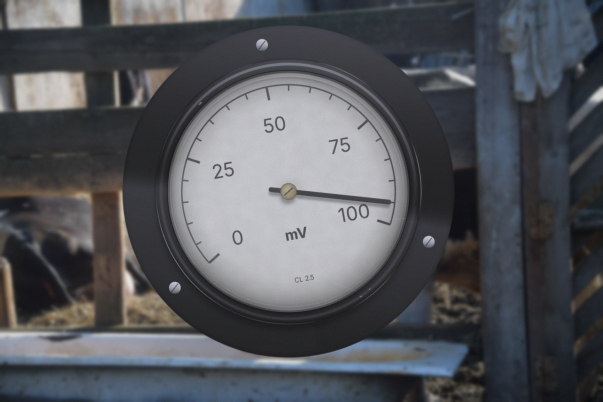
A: 95 mV
